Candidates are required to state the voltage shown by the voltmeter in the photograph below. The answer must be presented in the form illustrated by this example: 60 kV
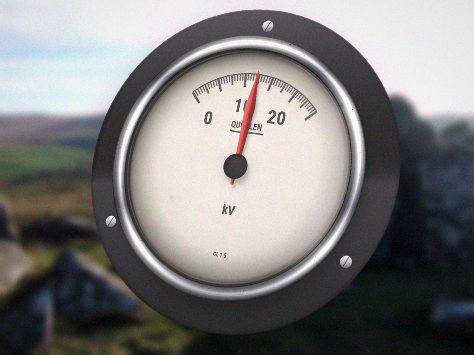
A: 12.5 kV
